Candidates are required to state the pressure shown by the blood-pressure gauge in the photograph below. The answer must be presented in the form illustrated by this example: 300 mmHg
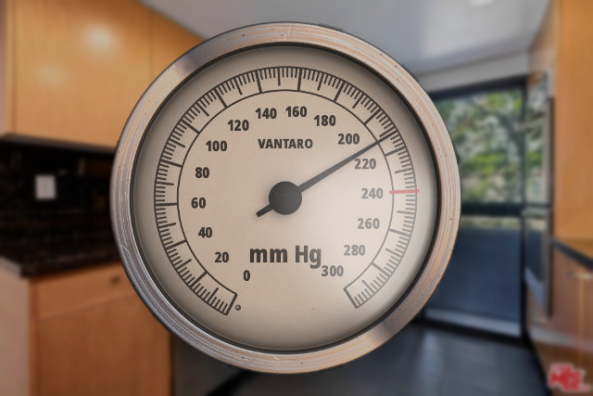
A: 212 mmHg
